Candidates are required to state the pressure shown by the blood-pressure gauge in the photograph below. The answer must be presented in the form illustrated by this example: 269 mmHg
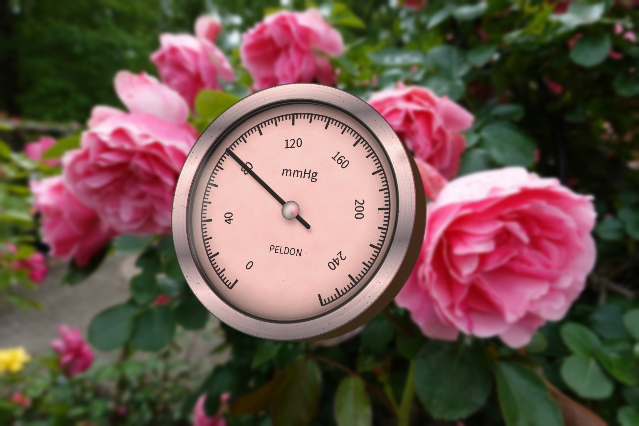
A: 80 mmHg
